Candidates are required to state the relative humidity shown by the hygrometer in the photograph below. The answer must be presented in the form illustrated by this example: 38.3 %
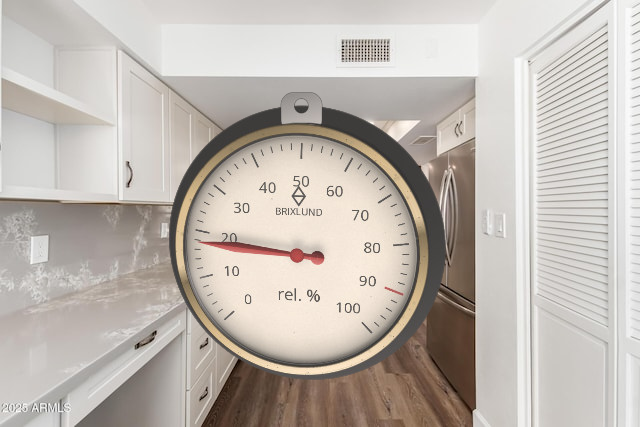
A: 18 %
